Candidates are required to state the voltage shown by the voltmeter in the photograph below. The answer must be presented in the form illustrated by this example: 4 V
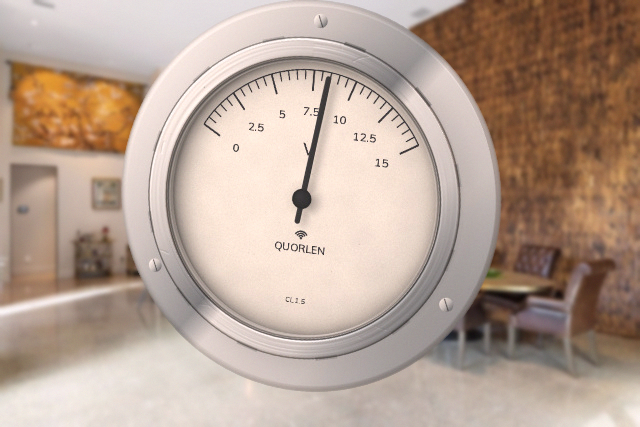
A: 8.5 V
